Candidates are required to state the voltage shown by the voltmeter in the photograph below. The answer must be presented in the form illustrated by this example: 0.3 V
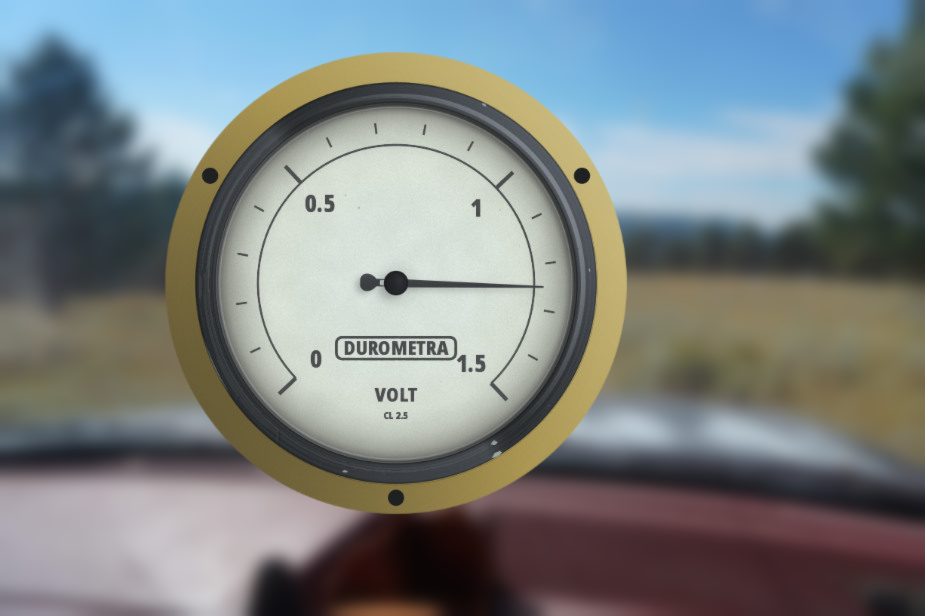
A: 1.25 V
